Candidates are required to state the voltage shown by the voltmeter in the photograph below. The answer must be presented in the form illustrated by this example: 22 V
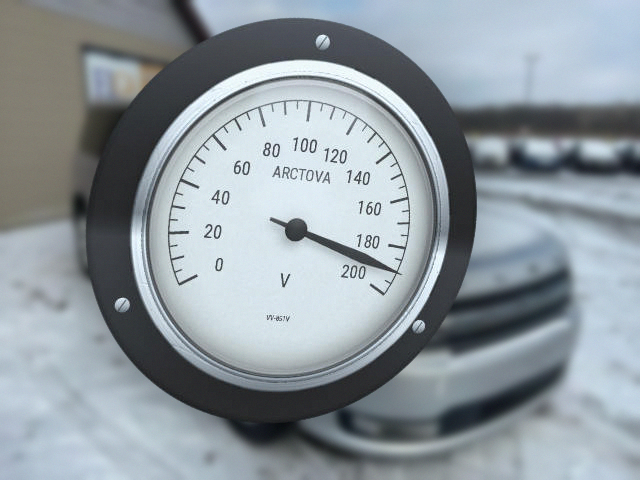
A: 190 V
